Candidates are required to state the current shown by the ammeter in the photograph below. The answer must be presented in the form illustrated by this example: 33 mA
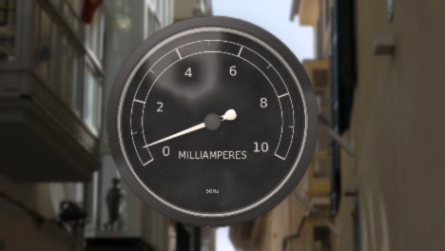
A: 0.5 mA
